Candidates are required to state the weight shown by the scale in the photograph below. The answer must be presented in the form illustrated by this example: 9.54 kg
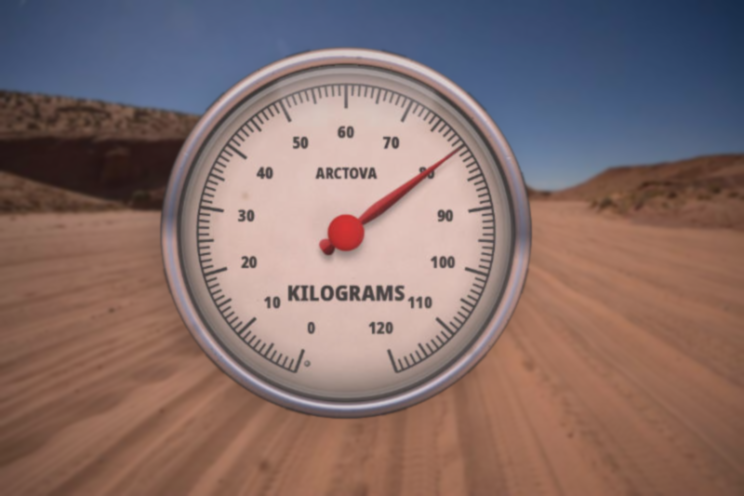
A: 80 kg
